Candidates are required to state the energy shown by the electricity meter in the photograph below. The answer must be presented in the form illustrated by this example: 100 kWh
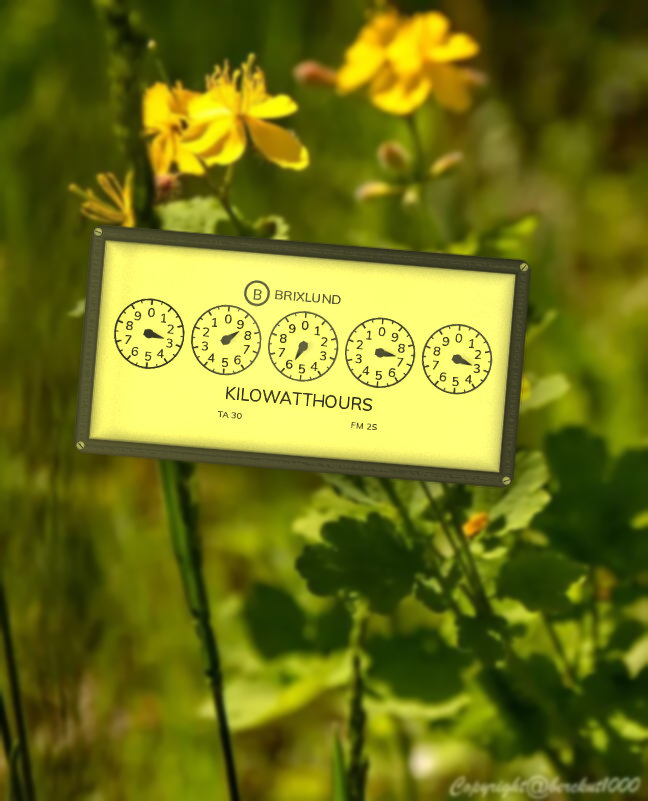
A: 28573 kWh
